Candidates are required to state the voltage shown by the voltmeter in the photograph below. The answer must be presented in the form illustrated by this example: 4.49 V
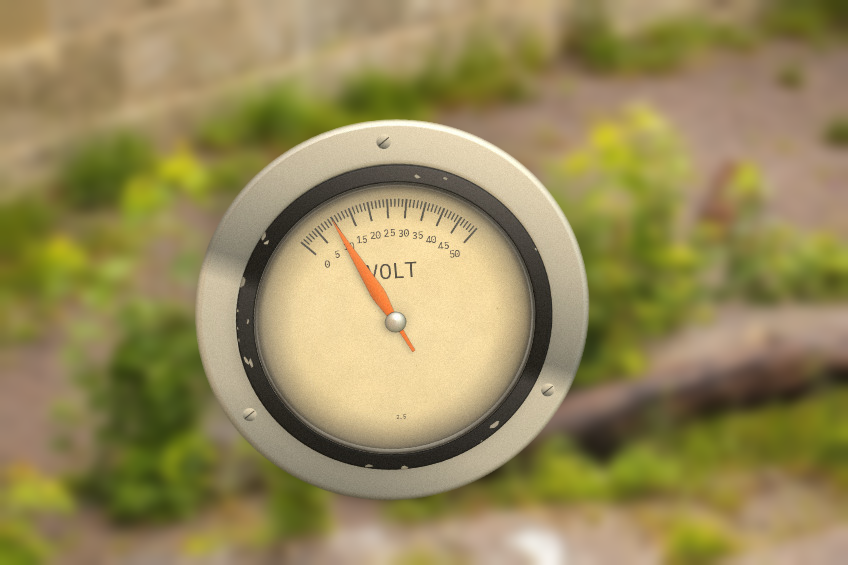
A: 10 V
